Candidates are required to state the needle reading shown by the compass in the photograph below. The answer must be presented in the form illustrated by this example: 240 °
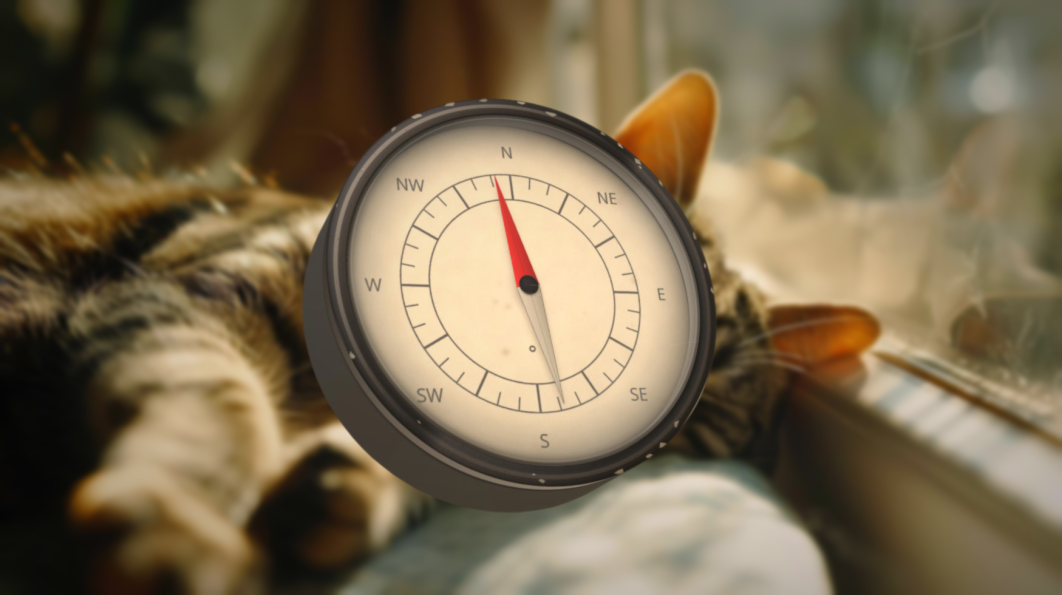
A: 350 °
